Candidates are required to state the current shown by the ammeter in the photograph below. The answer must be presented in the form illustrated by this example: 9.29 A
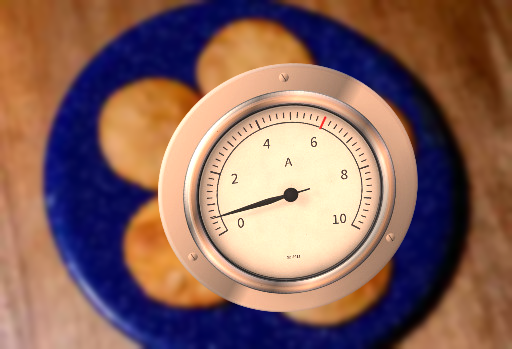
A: 0.6 A
